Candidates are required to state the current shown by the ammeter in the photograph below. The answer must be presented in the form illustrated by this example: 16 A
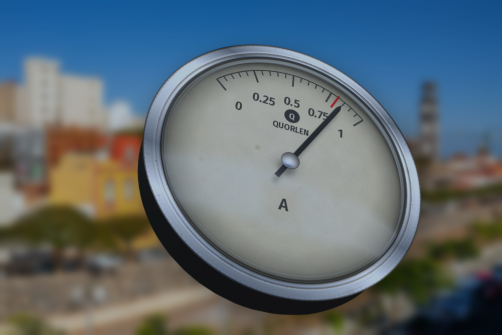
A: 0.85 A
